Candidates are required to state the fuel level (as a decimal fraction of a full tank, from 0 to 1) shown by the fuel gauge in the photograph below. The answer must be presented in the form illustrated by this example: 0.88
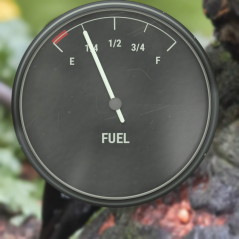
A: 0.25
